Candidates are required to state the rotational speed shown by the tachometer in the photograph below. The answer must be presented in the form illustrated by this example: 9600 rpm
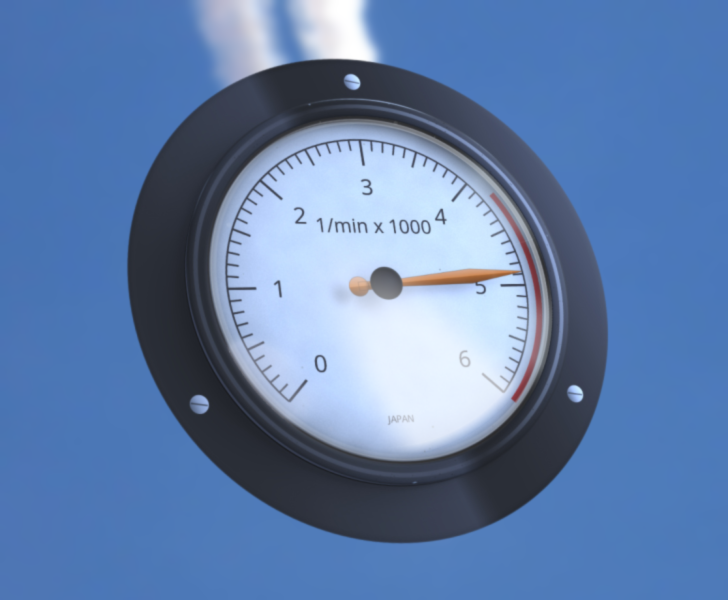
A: 4900 rpm
